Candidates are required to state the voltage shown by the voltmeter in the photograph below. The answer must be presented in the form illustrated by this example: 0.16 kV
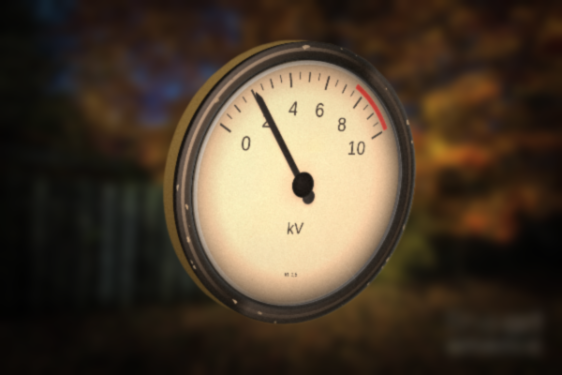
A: 2 kV
